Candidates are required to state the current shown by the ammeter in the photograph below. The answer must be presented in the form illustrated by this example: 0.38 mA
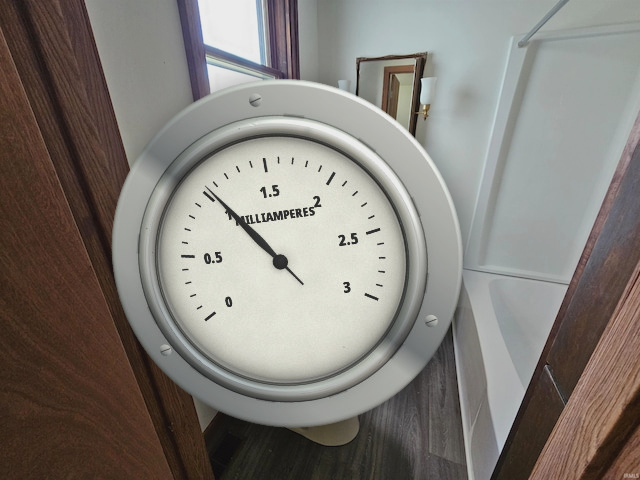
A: 1.05 mA
